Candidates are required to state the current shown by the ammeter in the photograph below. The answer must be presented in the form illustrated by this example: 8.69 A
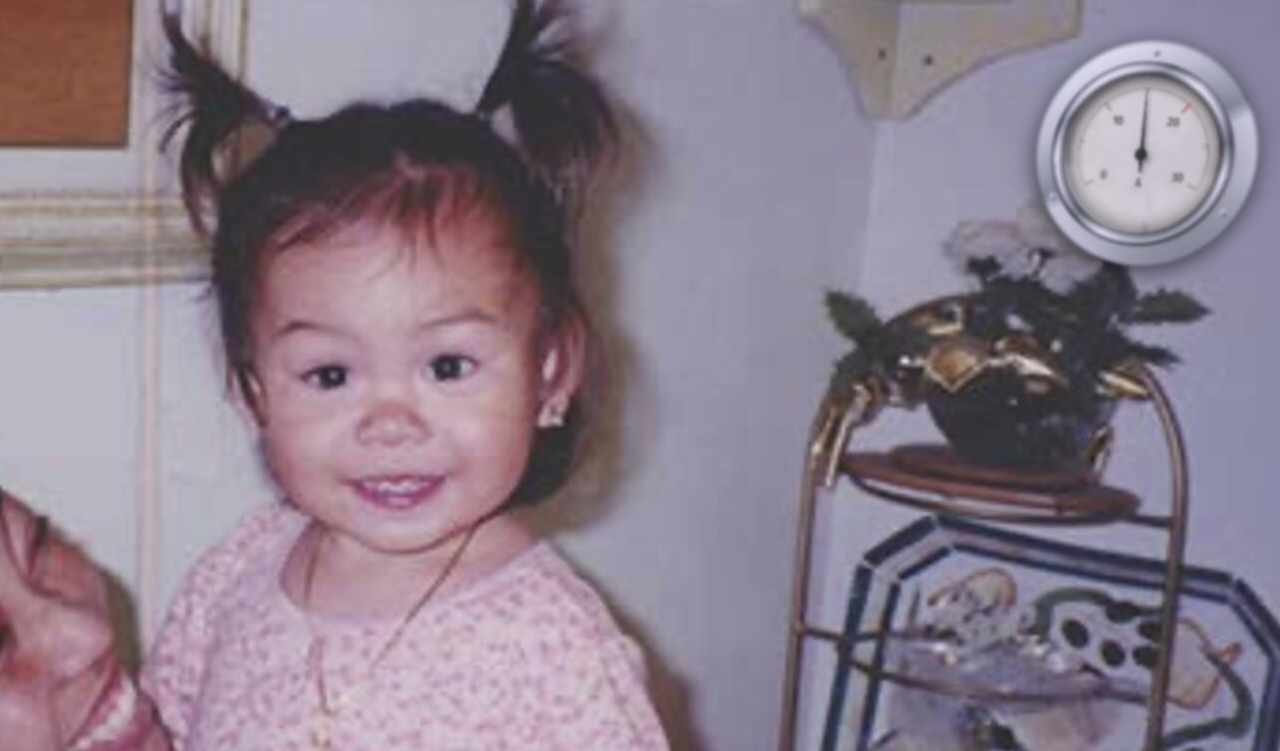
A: 15 A
